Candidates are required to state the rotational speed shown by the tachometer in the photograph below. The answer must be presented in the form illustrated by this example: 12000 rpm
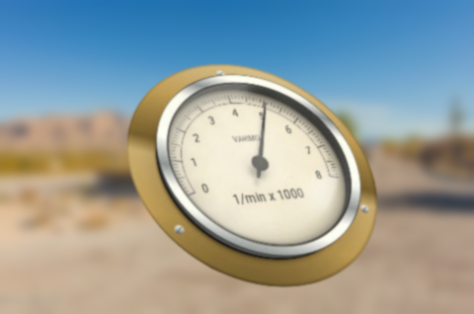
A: 5000 rpm
